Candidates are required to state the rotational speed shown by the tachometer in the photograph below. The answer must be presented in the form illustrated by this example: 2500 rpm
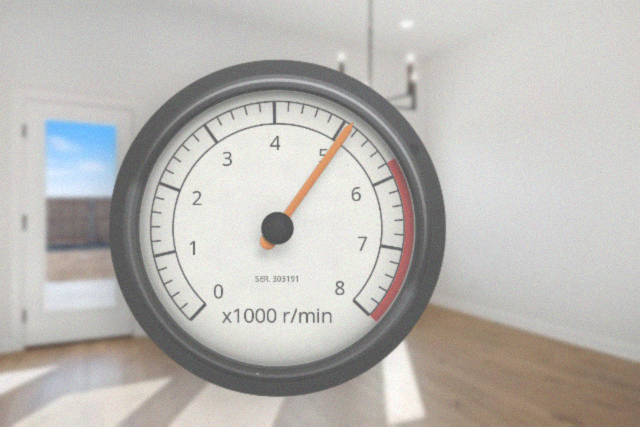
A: 5100 rpm
